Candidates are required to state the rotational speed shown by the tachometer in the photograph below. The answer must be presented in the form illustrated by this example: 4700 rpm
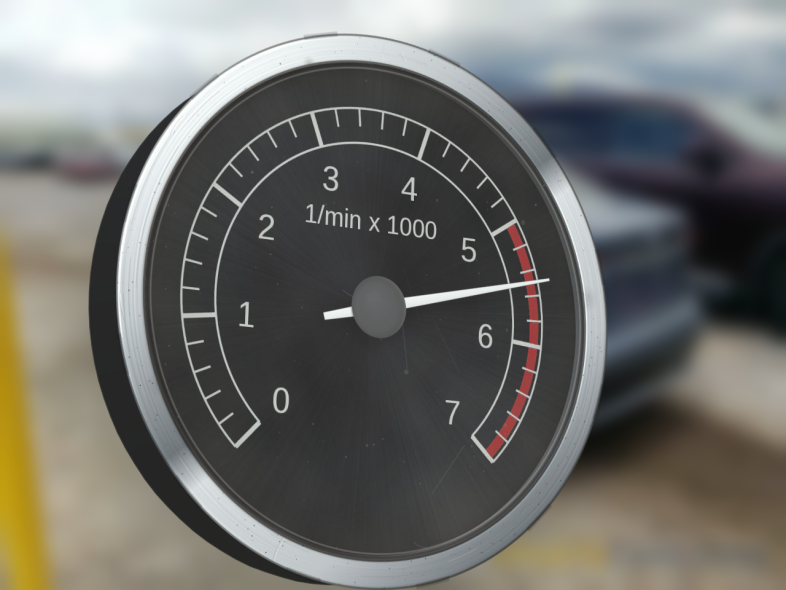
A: 5500 rpm
